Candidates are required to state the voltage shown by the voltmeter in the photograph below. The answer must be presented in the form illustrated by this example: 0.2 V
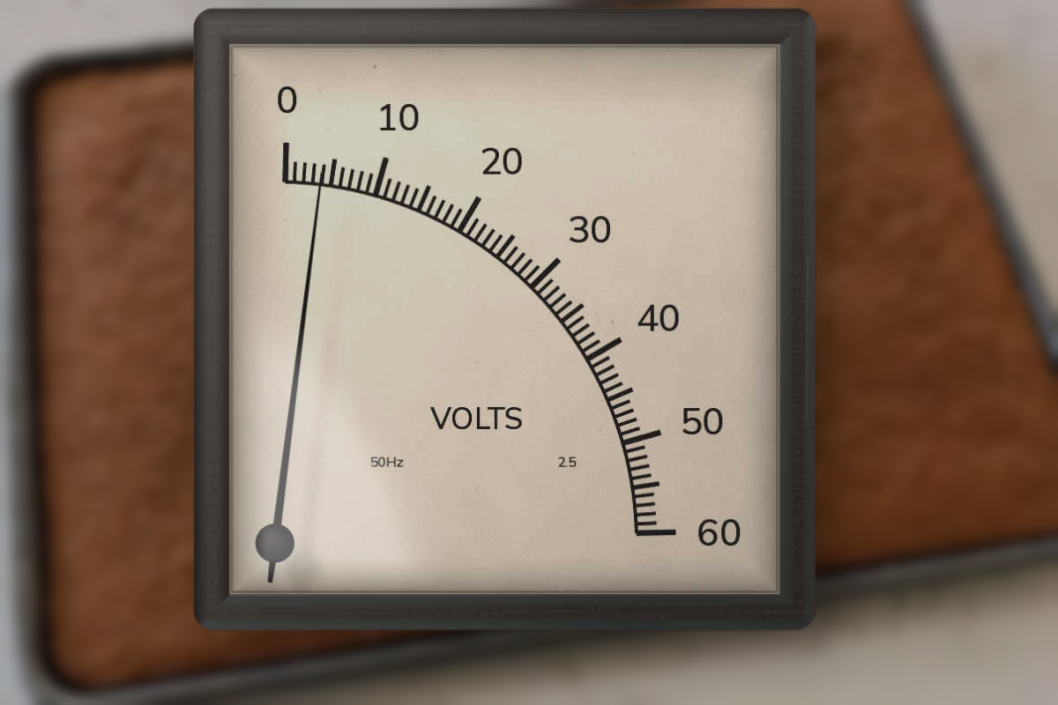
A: 4 V
